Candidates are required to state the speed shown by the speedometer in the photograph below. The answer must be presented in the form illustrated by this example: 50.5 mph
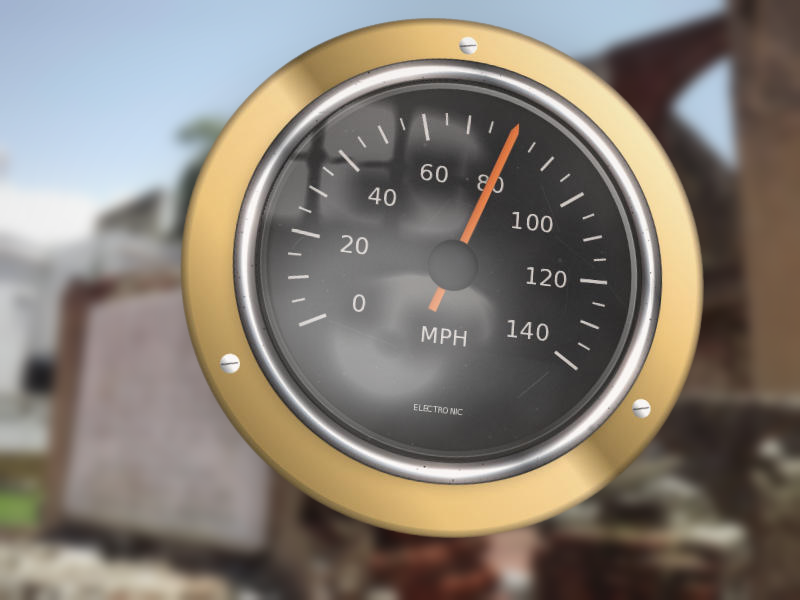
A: 80 mph
